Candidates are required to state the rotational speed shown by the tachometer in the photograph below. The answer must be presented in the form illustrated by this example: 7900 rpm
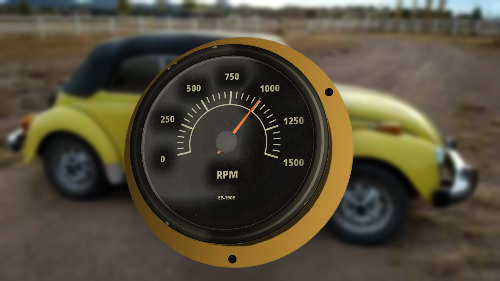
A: 1000 rpm
